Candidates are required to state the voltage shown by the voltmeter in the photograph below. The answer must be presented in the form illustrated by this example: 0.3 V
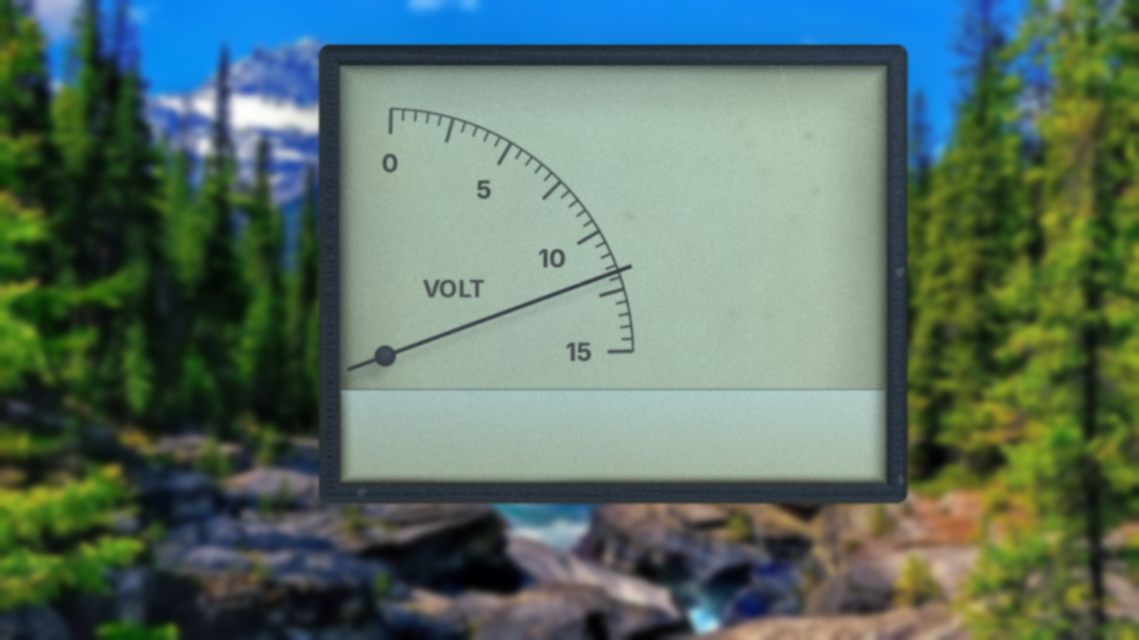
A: 11.75 V
